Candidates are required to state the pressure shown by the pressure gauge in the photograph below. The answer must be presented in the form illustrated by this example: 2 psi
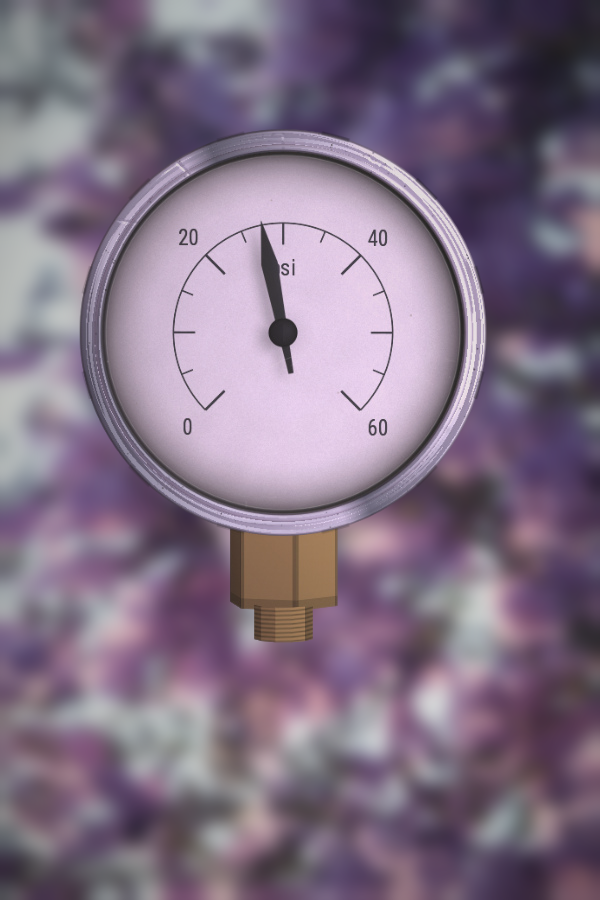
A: 27.5 psi
